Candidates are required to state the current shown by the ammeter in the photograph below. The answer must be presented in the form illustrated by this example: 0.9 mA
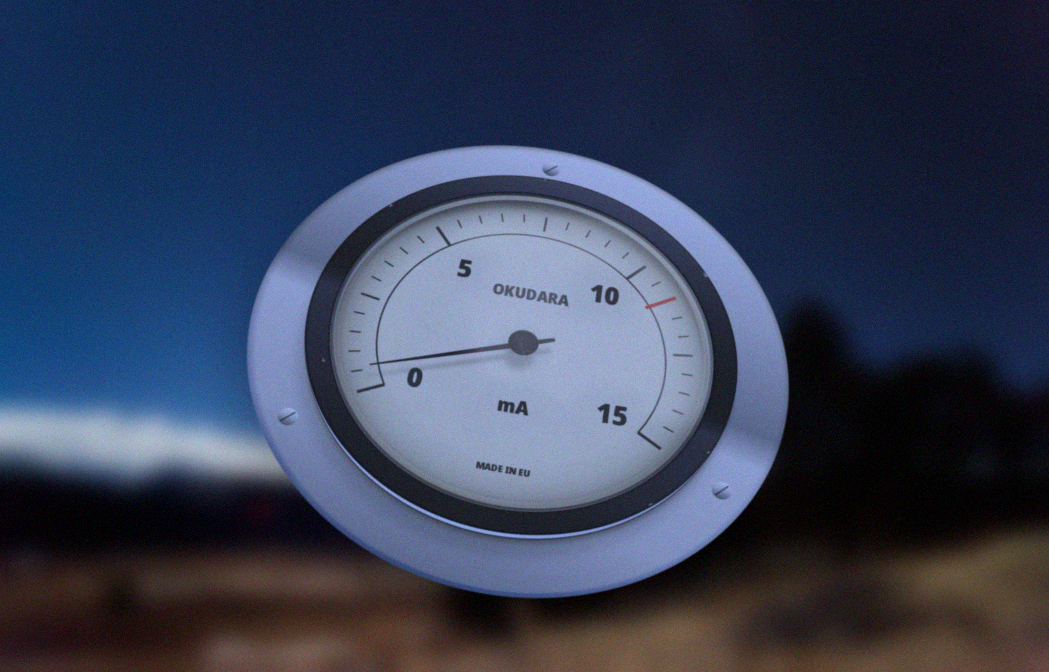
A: 0.5 mA
